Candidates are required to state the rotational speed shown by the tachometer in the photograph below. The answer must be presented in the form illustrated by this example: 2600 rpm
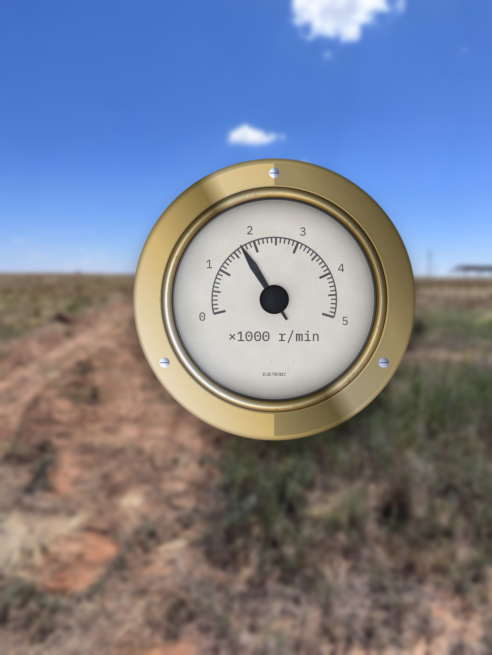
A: 1700 rpm
